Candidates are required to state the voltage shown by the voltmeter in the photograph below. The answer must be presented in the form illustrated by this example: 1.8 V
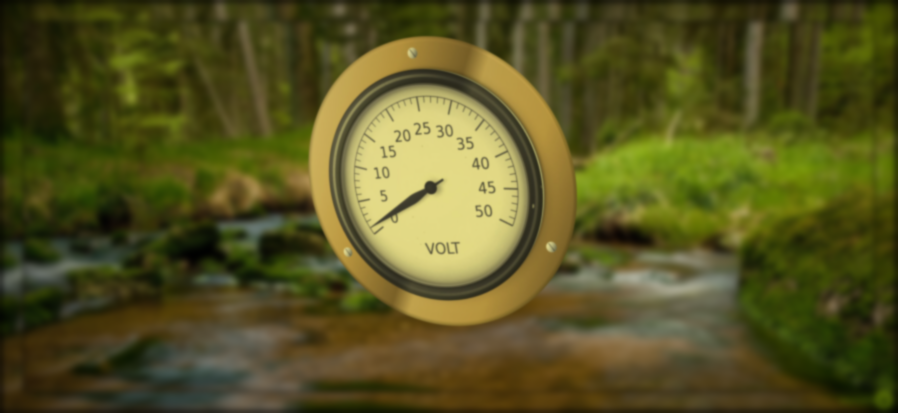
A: 1 V
